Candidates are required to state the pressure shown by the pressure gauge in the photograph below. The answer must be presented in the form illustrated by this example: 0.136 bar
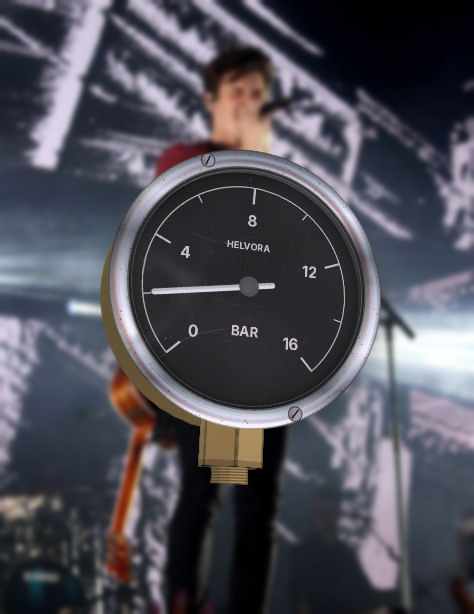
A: 2 bar
